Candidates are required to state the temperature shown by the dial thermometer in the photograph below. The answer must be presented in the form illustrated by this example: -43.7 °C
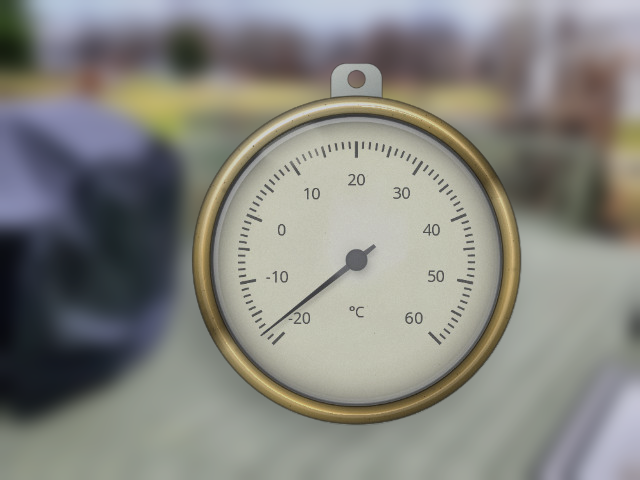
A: -18 °C
